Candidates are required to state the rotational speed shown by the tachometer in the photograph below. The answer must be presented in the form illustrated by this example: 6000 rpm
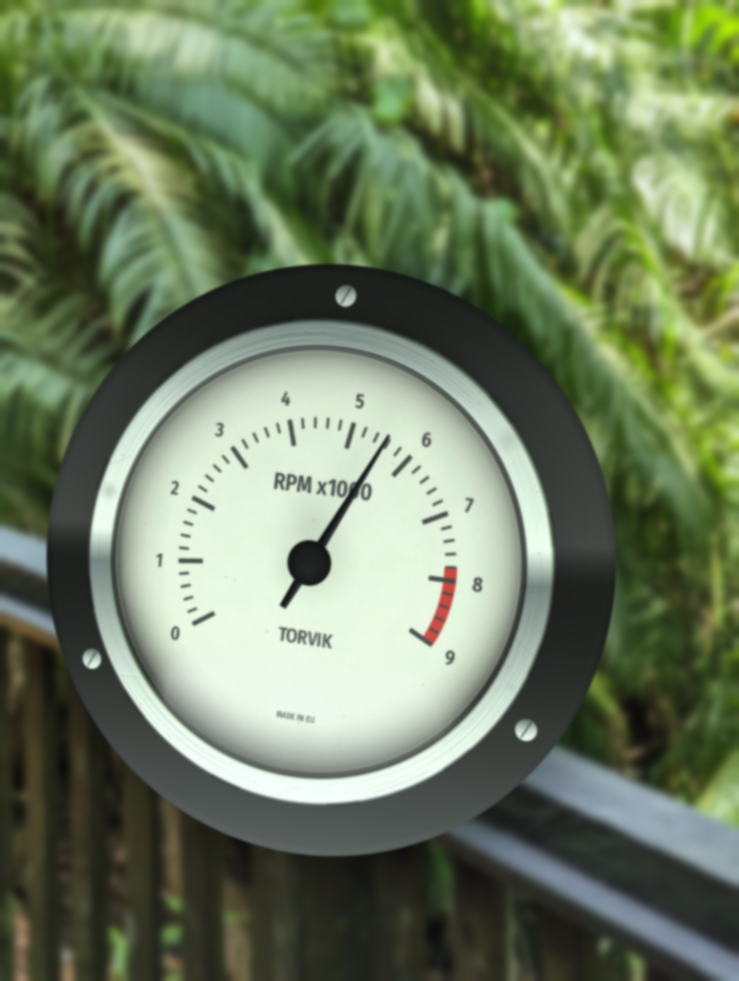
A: 5600 rpm
